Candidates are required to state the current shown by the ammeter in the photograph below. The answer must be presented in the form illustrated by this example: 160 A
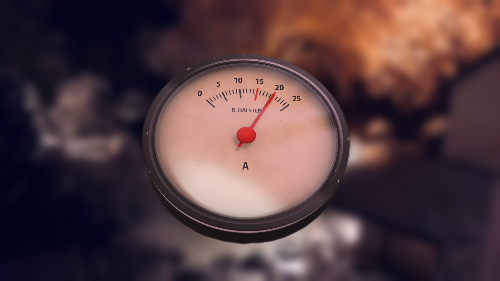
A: 20 A
